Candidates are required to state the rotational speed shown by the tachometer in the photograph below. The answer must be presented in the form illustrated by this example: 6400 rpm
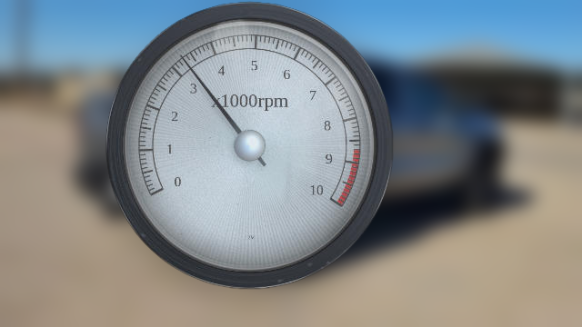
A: 3300 rpm
